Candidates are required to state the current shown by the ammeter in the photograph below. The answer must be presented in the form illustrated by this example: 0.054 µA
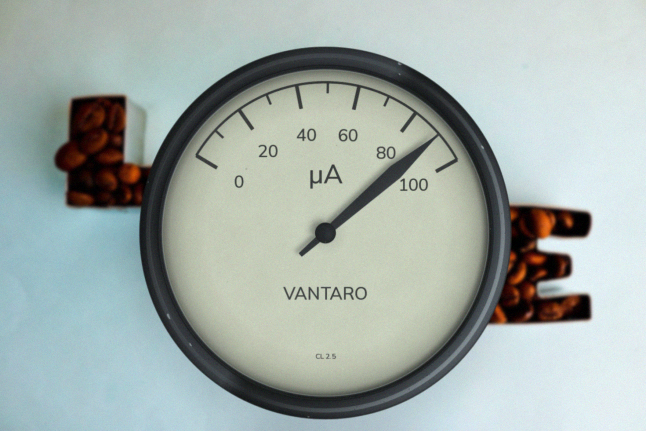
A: 90 µA
